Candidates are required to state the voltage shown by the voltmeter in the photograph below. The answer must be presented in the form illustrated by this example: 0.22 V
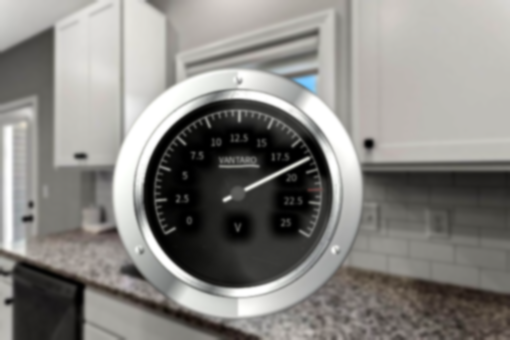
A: 19 V
